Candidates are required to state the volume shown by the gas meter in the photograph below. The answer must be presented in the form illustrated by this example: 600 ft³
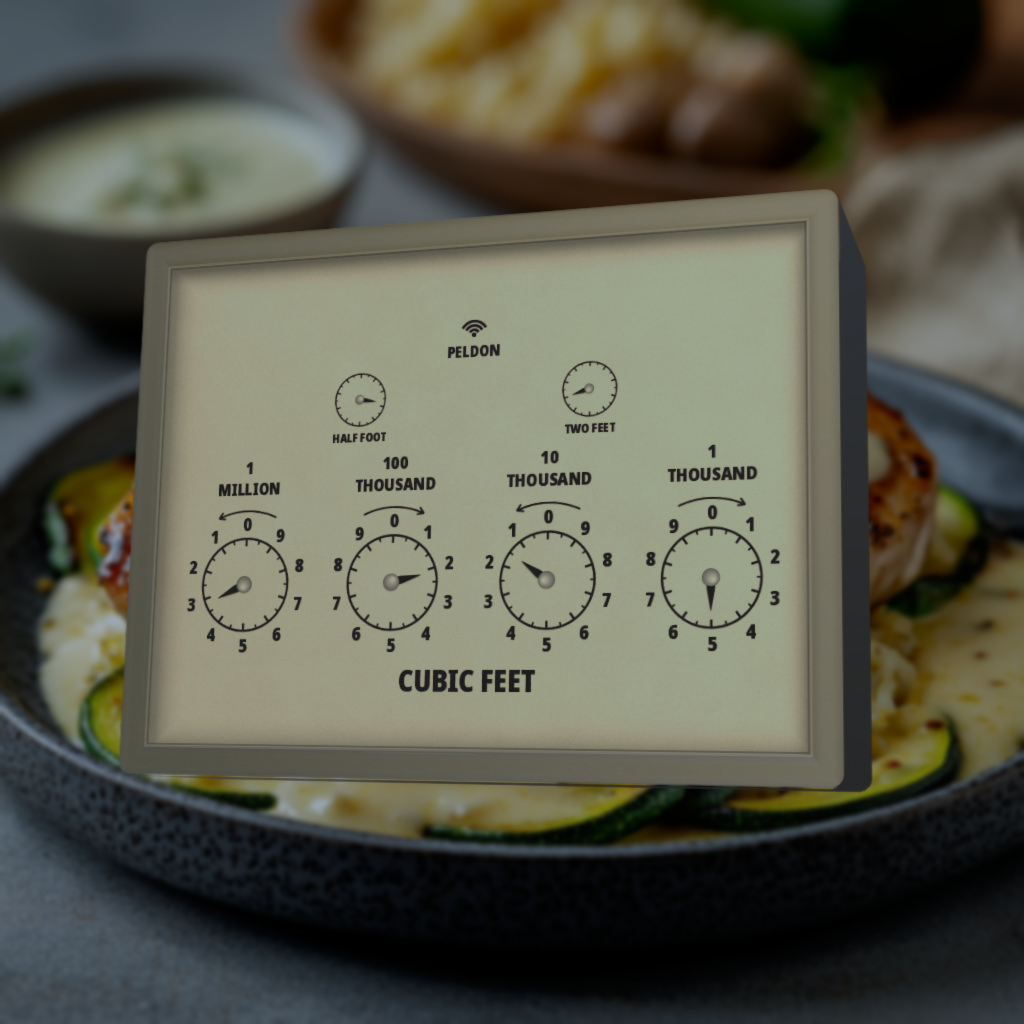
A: 321500 ft³
